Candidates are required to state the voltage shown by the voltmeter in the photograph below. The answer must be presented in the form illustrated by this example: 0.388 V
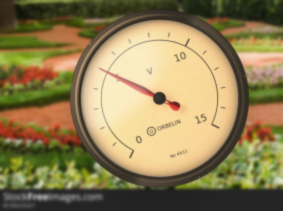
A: 5 V
